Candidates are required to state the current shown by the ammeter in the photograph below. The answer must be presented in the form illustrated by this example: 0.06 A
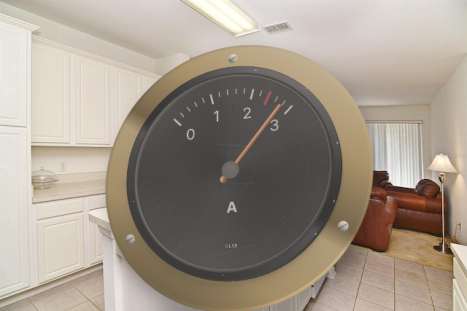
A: 2.8 A
